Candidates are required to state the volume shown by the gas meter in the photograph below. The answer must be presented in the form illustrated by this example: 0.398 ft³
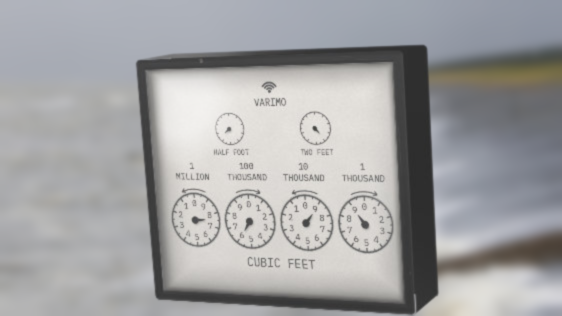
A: 758900 ft³
